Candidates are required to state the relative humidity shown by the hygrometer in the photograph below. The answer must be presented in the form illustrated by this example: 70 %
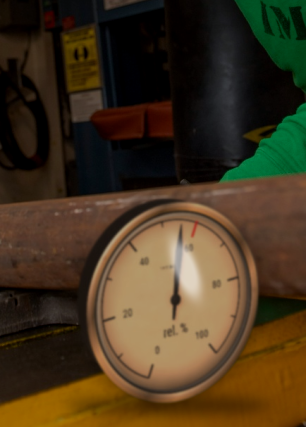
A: 55 %
